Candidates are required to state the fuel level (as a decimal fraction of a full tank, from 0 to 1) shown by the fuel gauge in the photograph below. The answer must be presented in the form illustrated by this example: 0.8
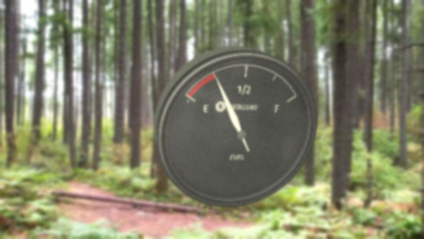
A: 0.25
